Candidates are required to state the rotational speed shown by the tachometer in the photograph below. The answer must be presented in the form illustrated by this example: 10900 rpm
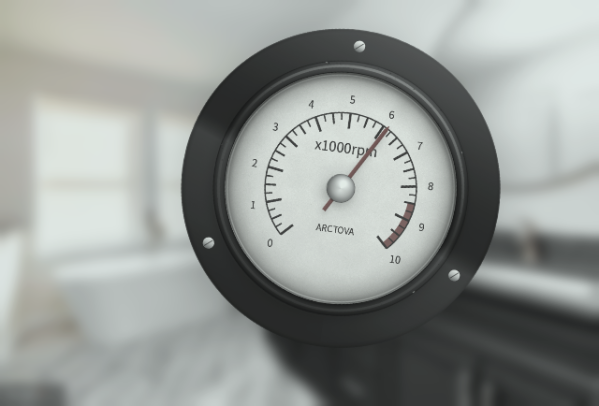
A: 6125 rpm
